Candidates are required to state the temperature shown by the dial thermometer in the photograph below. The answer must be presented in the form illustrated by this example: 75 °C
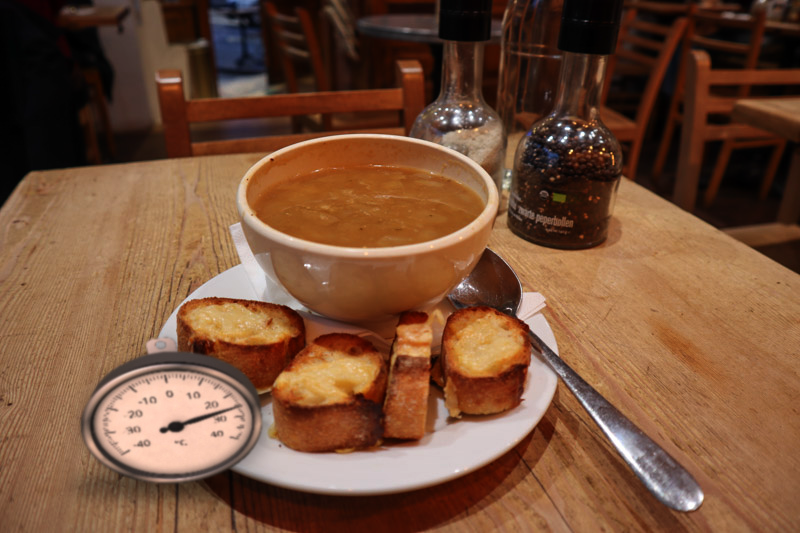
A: 25 °C
